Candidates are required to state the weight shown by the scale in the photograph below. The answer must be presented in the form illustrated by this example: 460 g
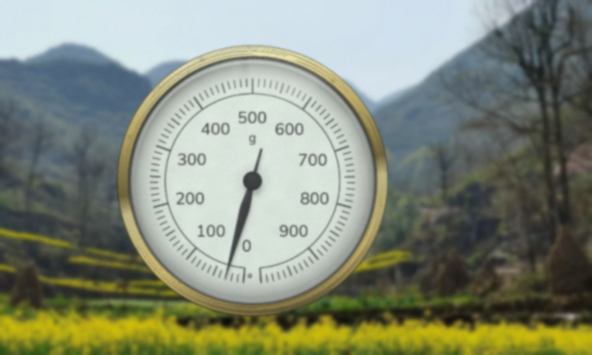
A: 30 g
